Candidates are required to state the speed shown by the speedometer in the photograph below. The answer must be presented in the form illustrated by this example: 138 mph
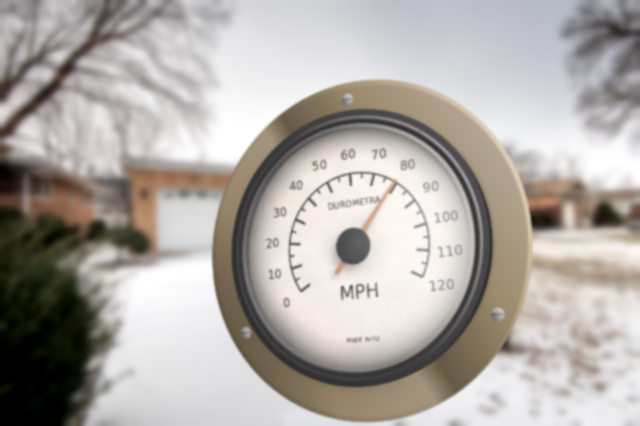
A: 80 mph
